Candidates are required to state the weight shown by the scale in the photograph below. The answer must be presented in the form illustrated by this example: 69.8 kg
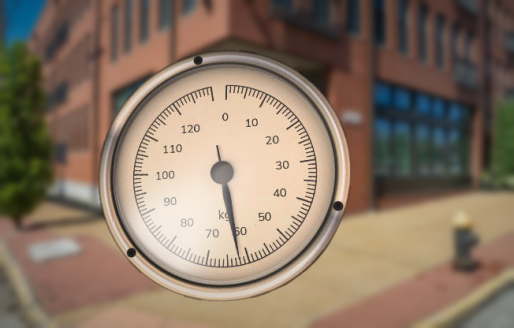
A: 62 kg
